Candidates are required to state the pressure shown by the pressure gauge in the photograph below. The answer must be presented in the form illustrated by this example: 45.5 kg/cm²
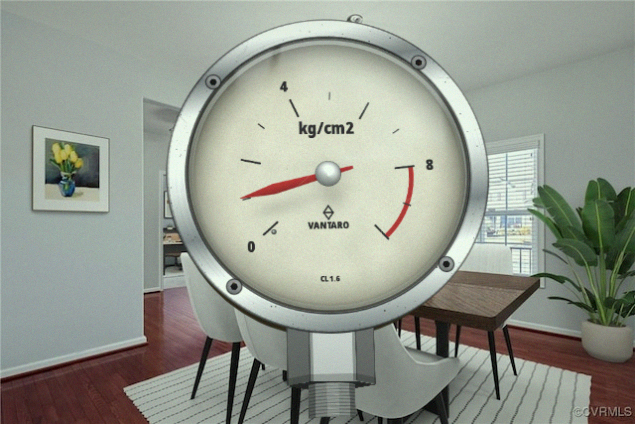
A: 1 kg/cm²
